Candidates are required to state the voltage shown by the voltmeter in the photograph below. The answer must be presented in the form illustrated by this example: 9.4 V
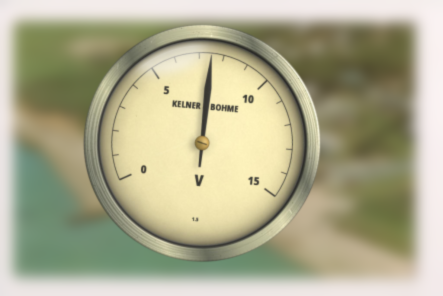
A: 7.5 V
